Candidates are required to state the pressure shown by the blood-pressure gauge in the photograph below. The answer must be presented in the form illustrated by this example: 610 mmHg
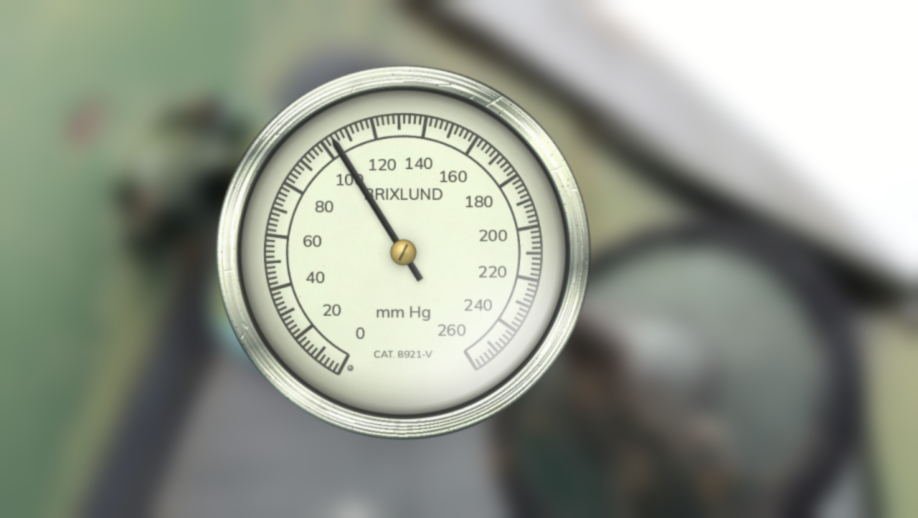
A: 104 mmHg
